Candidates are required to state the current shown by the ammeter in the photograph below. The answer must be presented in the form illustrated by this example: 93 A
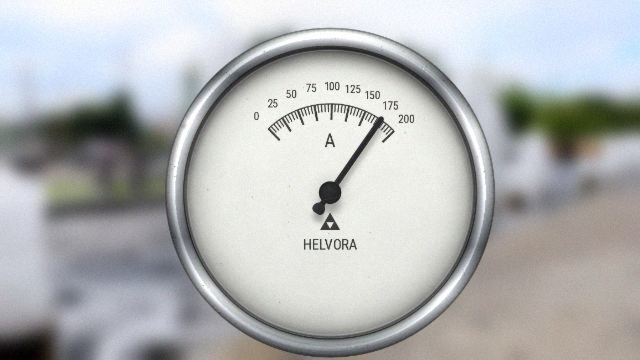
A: 175 A
